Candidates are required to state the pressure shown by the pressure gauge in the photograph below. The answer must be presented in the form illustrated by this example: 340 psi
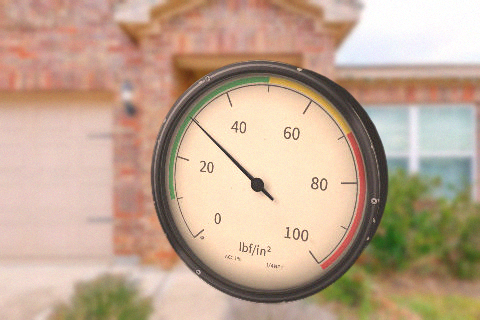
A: 30 psi
